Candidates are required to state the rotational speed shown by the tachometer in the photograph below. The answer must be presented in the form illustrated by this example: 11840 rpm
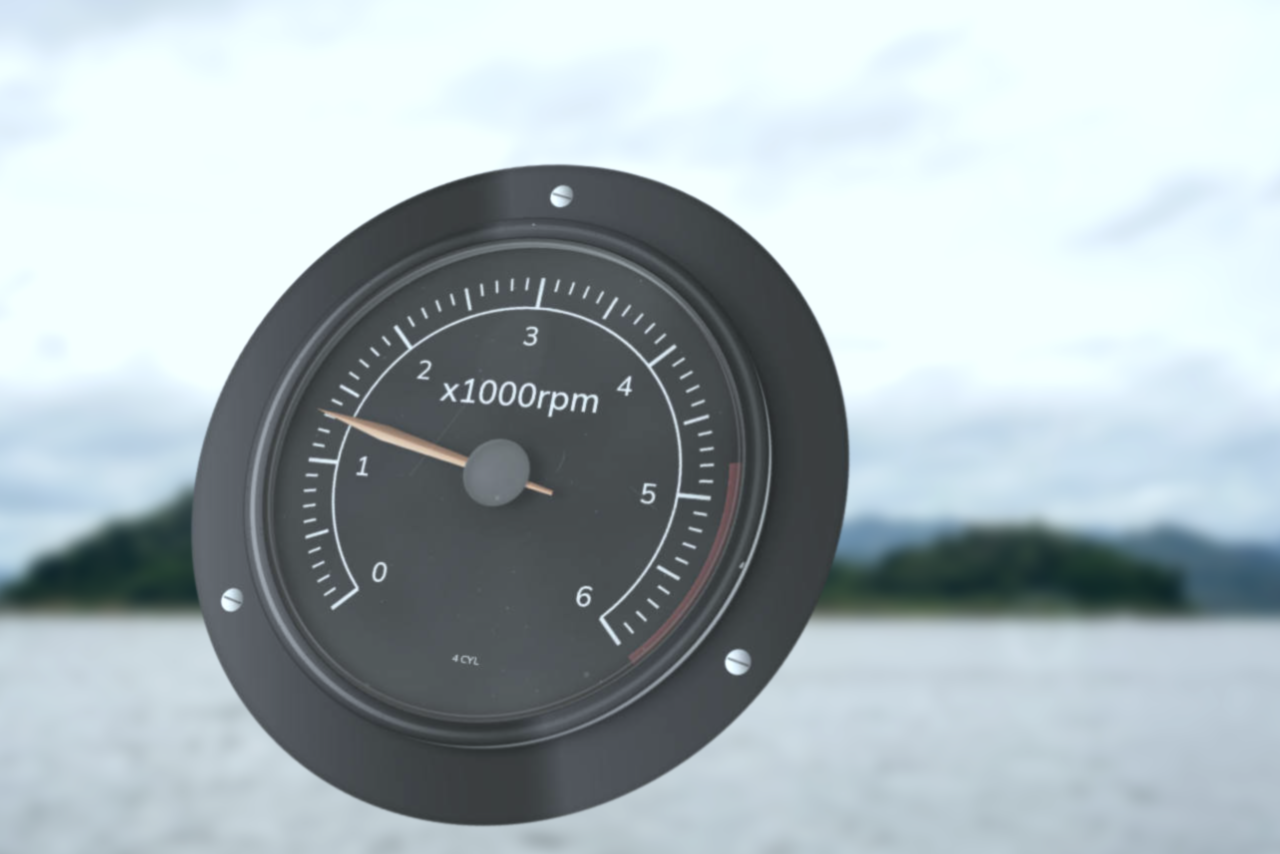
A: 1300 rpm
